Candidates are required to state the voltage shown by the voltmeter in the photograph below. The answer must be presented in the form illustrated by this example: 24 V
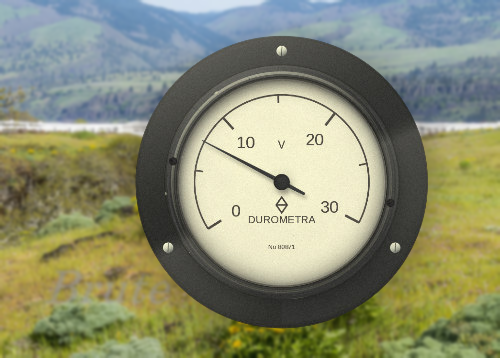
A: 7.5 V
